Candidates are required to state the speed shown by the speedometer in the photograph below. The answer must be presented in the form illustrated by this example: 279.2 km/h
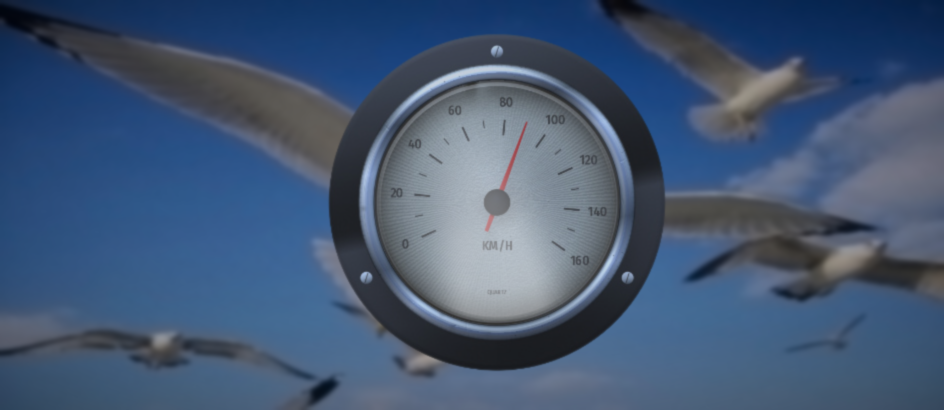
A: 90 km/h
